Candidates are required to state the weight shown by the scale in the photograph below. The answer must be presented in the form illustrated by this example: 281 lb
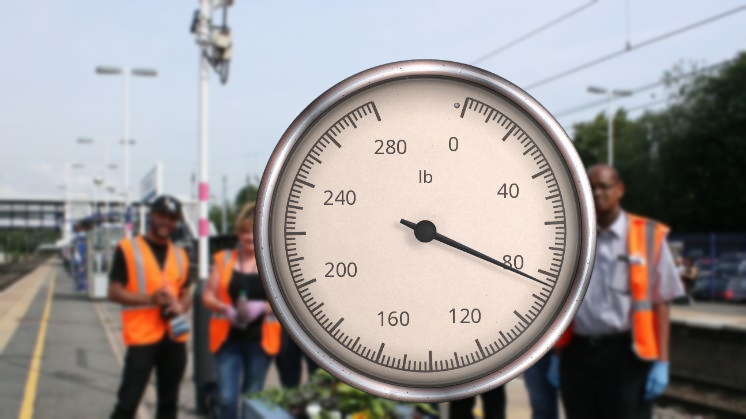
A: 84 lb
